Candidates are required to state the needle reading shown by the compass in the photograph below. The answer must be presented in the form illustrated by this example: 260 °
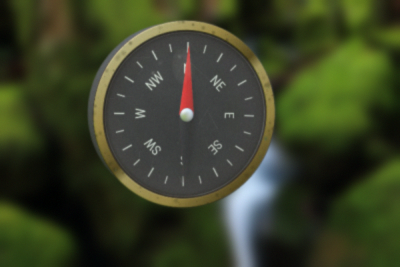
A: 0 °
